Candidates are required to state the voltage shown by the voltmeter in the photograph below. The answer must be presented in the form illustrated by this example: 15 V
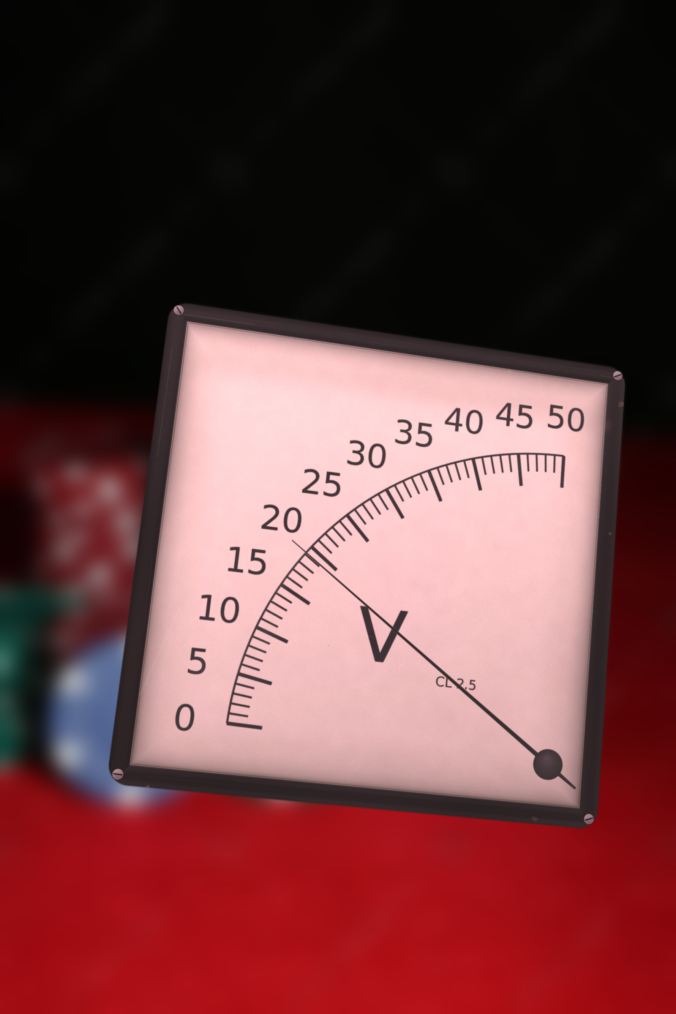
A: 19 V
